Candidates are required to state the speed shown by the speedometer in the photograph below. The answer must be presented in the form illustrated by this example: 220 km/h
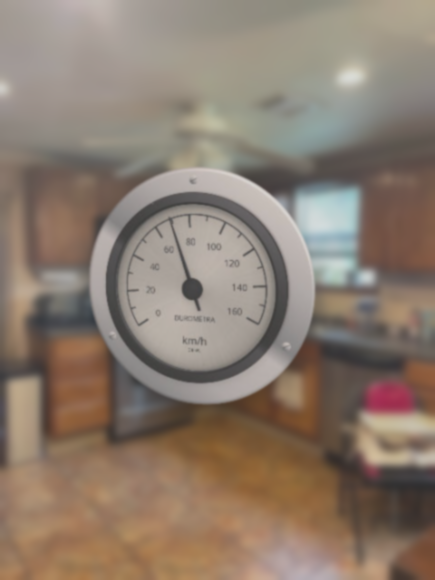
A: 70 km/h
